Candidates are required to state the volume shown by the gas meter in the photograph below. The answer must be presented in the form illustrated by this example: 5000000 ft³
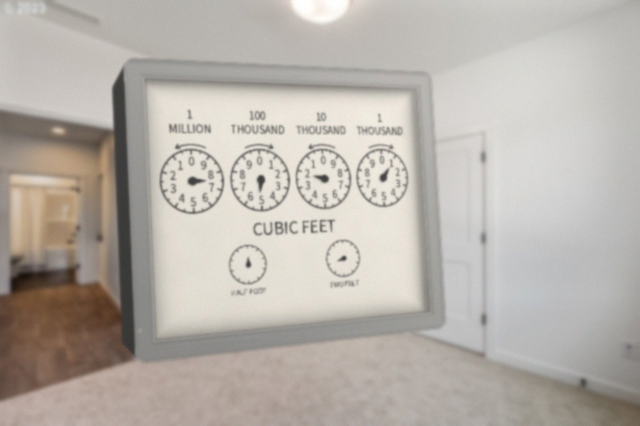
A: 752100 ft³
